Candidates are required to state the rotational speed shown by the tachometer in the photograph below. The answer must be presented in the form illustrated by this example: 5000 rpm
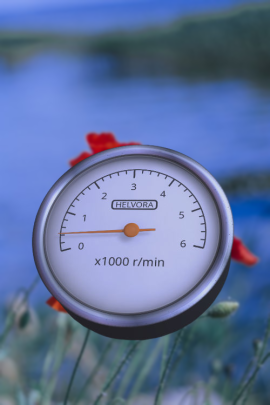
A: 400 rpm
